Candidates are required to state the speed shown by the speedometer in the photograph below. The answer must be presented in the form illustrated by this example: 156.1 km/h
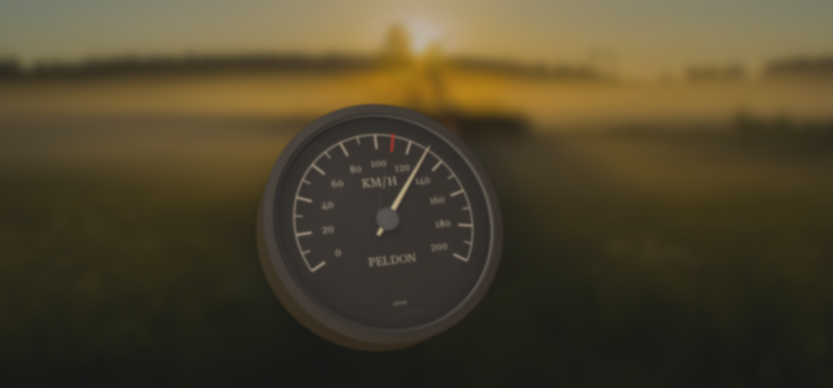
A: 130 km/h
